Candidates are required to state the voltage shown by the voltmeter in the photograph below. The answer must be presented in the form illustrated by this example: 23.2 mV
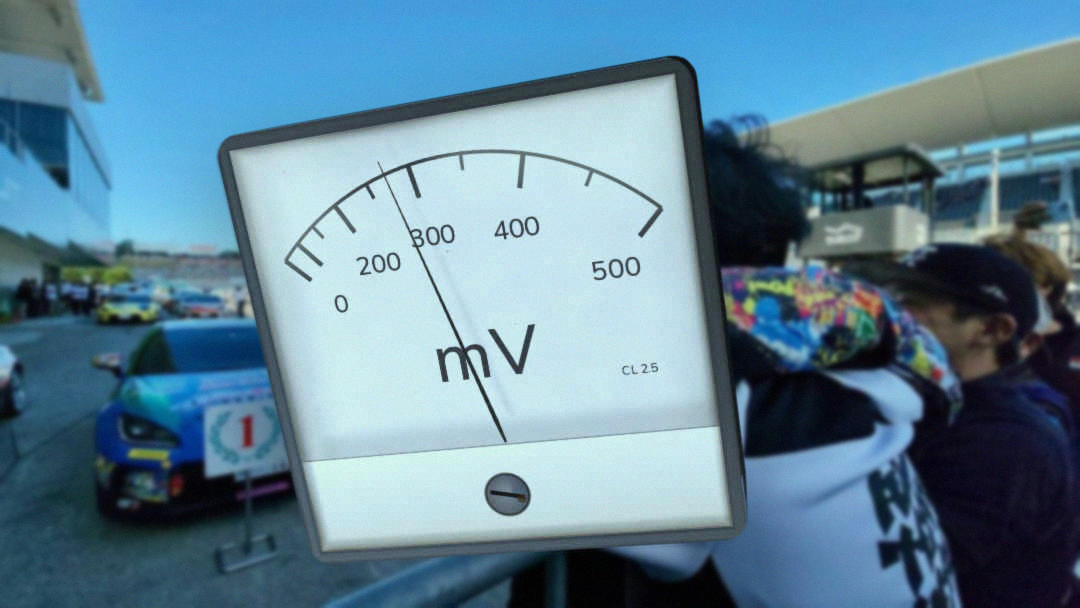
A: 275 mV
